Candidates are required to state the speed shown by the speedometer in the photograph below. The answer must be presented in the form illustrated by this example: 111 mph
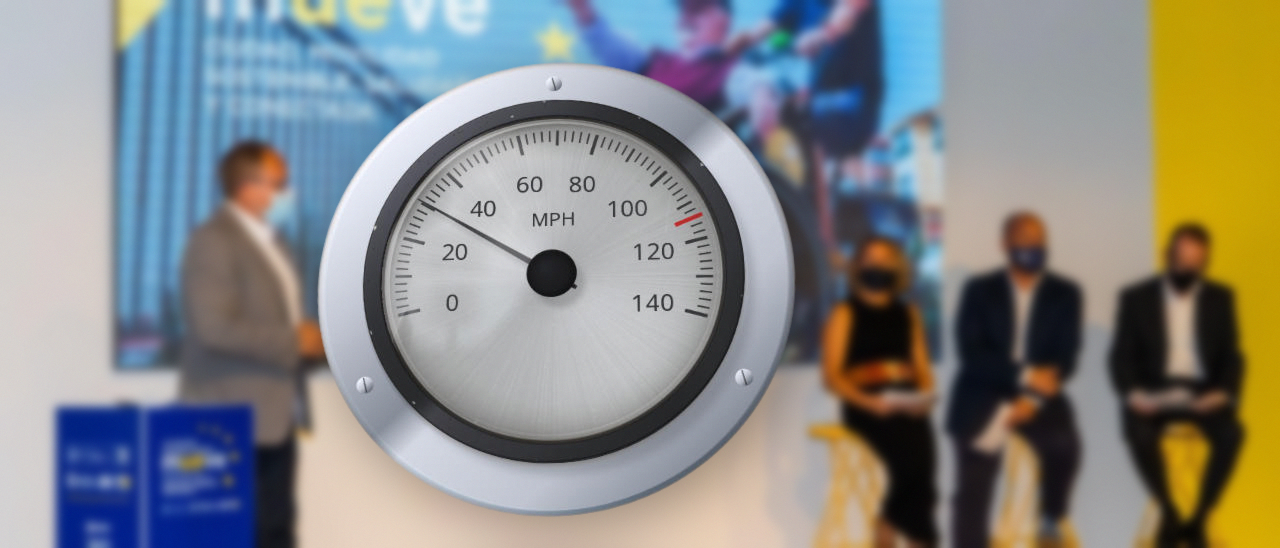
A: 30 mph
